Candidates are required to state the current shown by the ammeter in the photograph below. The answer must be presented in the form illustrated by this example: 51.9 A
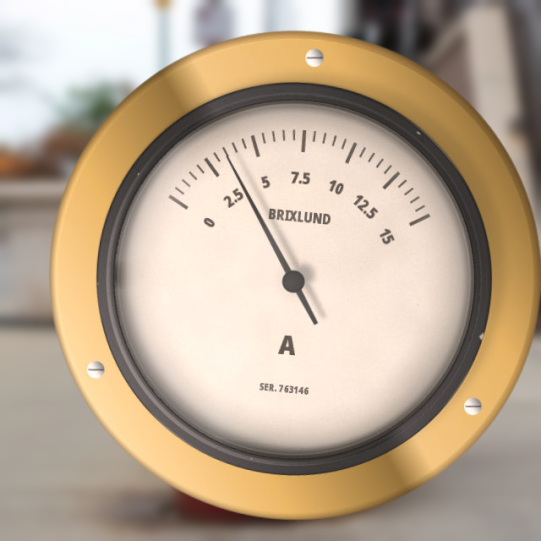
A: 3.5 A
